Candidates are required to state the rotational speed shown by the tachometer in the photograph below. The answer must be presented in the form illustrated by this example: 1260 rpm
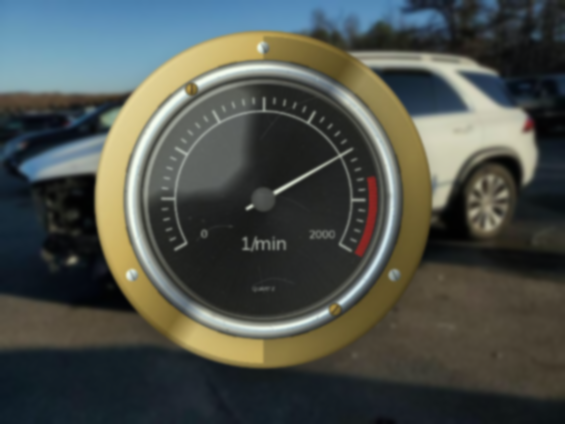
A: 1500 rpm
